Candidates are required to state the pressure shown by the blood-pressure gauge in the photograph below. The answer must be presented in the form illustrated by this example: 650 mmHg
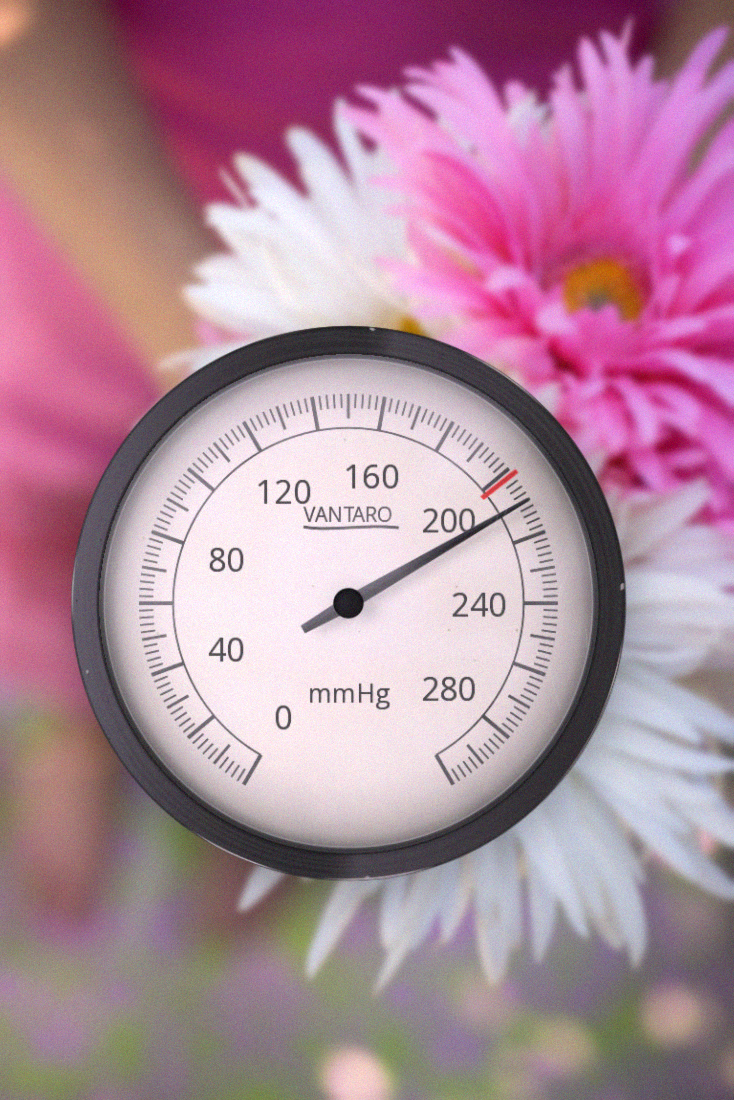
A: 210 mmHg
